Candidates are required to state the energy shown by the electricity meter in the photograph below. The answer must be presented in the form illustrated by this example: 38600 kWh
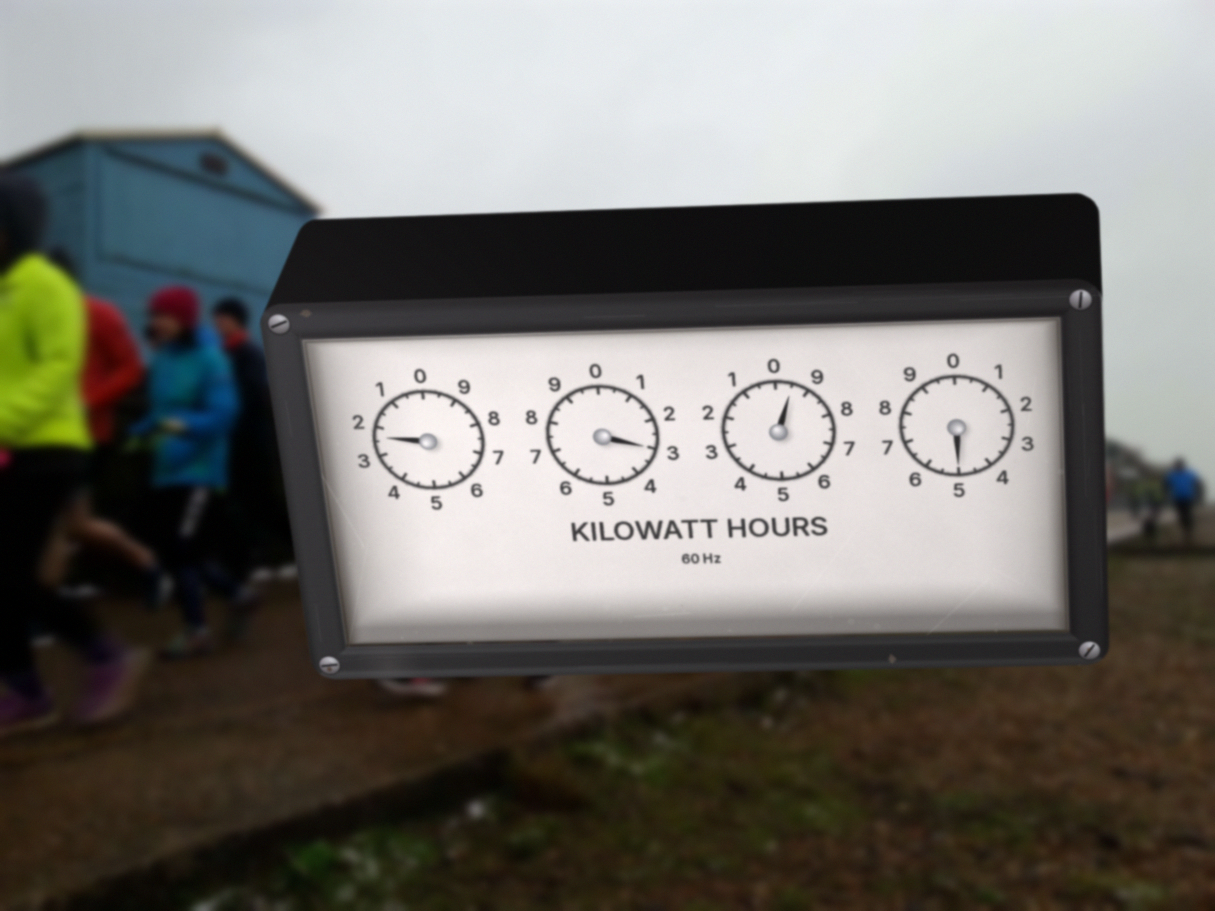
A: 2295 kWh
